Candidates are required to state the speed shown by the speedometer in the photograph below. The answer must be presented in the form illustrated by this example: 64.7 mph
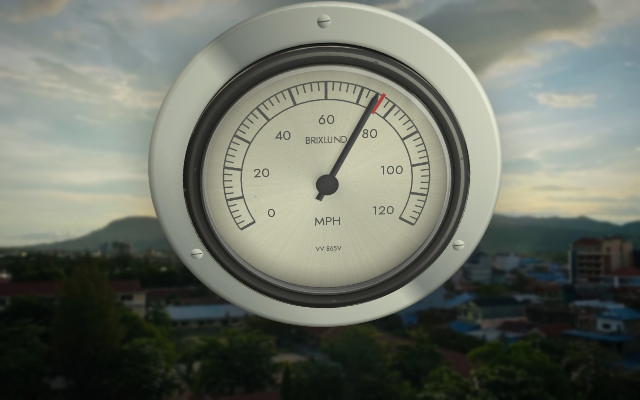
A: 74 mph
